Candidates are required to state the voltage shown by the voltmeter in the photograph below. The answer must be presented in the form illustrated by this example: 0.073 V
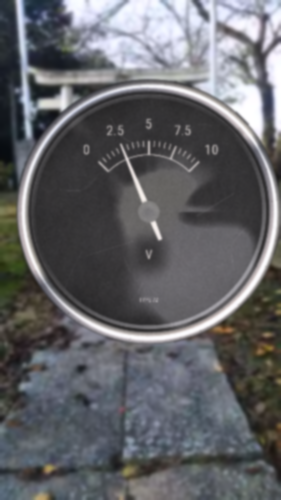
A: 2.5 V
